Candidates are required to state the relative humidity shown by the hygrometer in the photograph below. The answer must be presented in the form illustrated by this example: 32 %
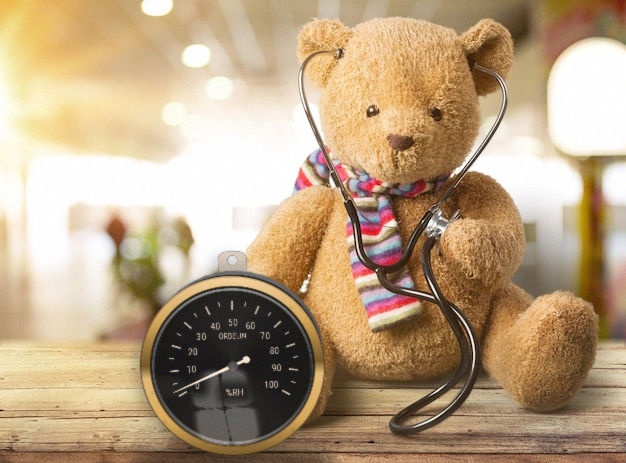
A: 2.5 %
